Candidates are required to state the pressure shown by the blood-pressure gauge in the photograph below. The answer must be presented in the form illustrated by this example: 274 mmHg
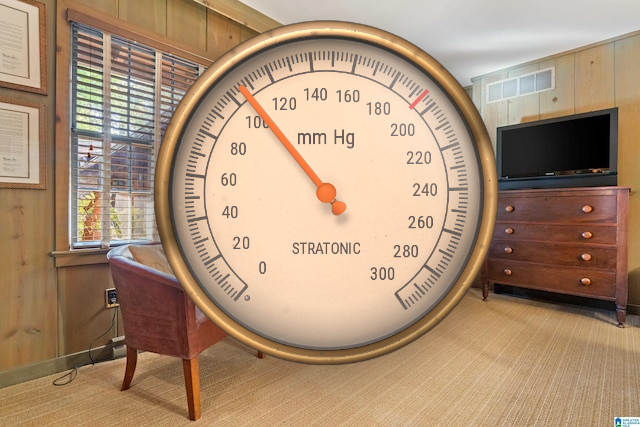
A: 106 mmHg
